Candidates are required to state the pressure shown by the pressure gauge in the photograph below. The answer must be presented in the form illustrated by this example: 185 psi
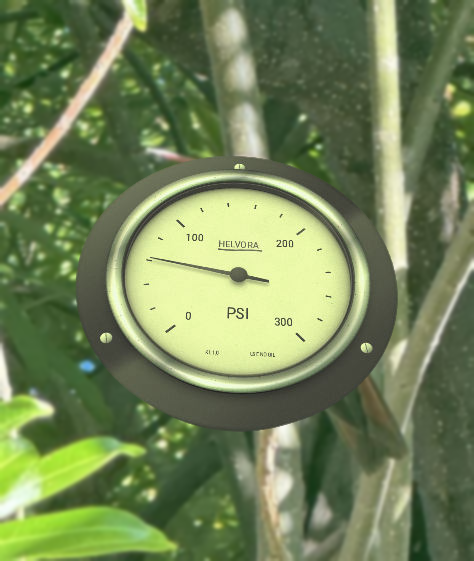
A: 60 psi
